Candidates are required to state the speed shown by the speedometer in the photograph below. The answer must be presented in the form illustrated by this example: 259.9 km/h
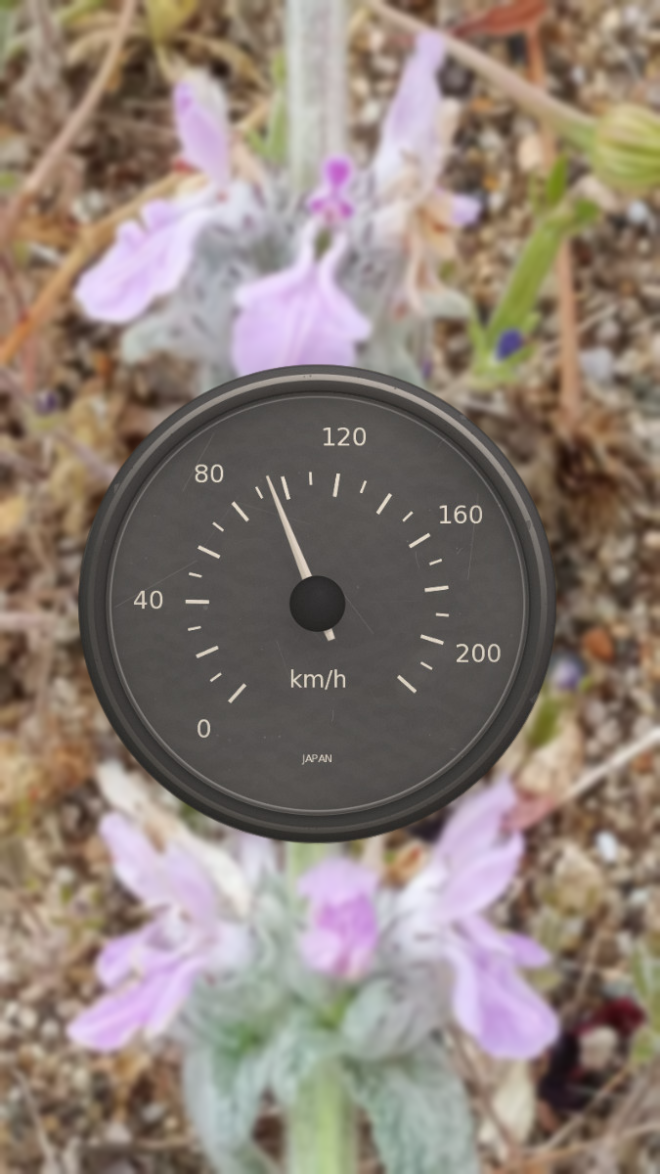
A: 95 km/h
